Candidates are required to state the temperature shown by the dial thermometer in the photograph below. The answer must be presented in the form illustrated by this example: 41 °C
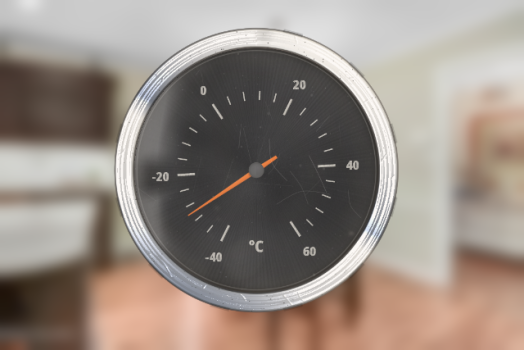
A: -30 °C
